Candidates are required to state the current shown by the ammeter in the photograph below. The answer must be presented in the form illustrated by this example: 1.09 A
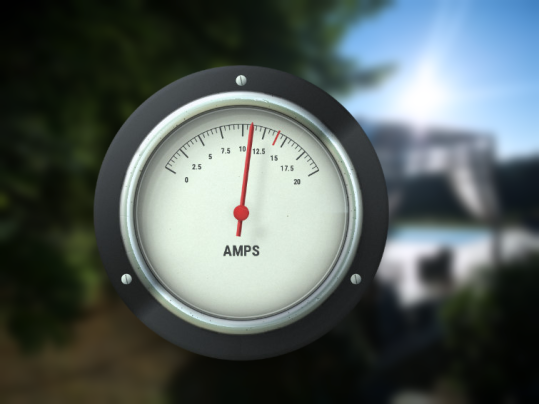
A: 11 A
